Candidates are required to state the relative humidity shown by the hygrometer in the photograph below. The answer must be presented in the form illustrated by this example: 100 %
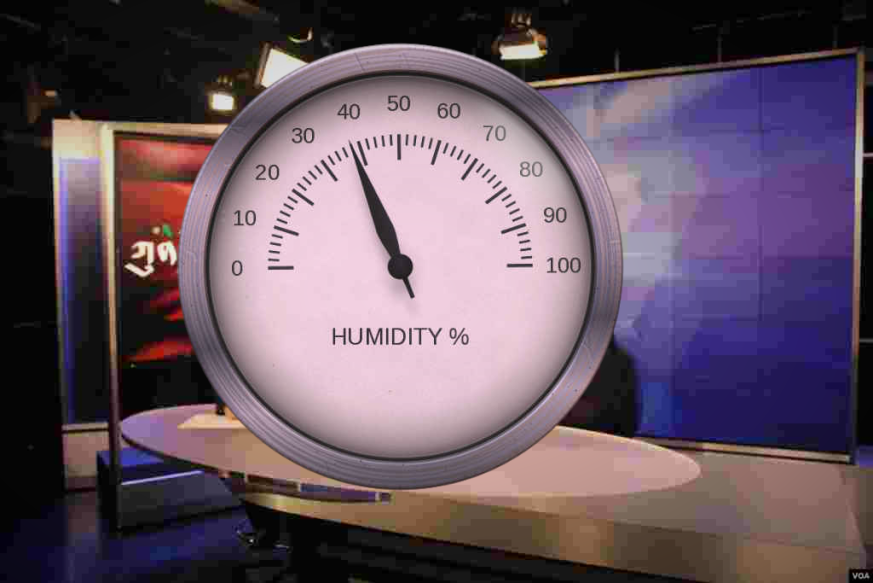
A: 38 %
